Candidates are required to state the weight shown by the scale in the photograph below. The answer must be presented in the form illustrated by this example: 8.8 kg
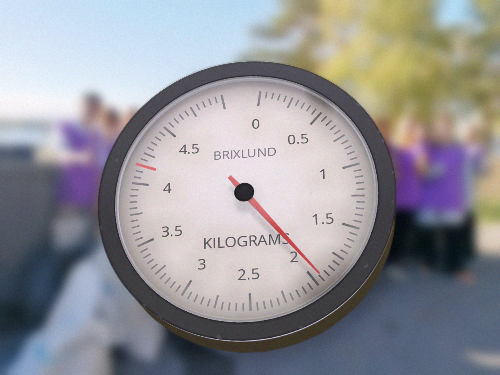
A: 1.95 kg
